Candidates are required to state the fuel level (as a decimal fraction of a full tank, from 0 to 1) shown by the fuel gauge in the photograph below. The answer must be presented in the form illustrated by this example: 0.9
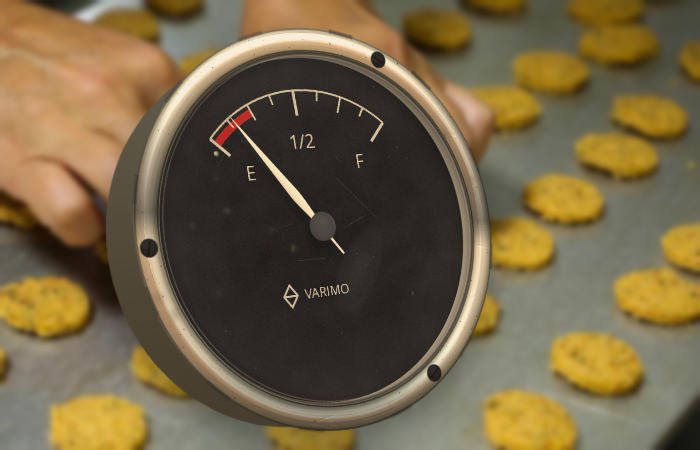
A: 0.125
